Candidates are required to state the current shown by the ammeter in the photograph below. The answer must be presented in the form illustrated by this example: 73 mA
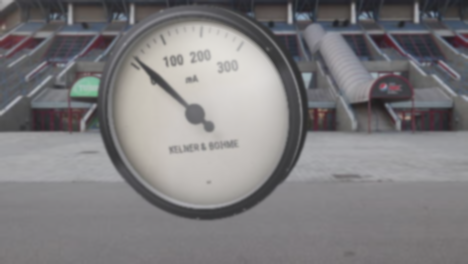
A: 20 mA
